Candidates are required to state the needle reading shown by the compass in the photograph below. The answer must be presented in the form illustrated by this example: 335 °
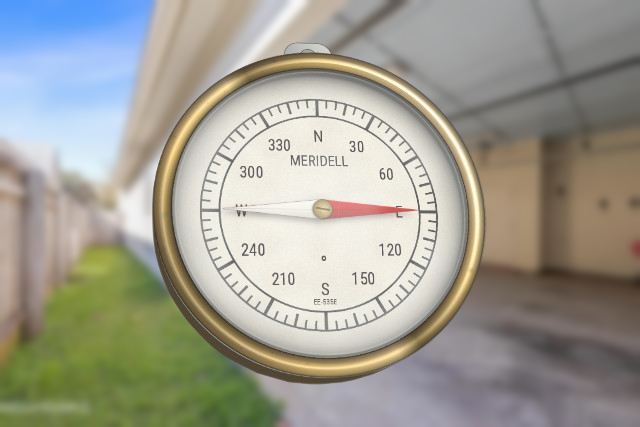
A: 90 °
